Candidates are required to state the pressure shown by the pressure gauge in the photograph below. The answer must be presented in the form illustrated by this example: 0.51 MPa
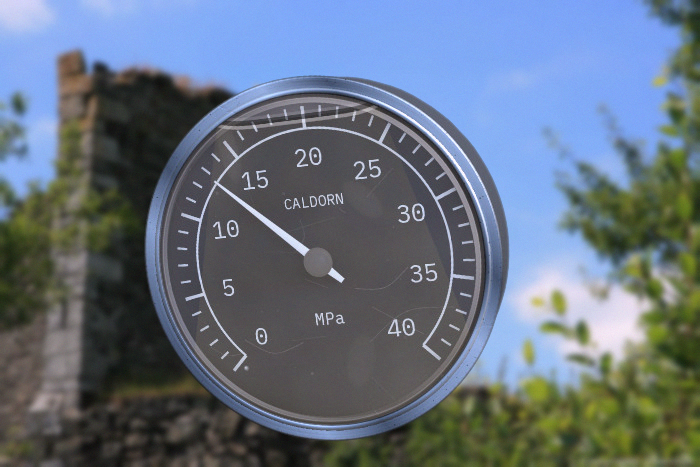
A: 13 MPa
